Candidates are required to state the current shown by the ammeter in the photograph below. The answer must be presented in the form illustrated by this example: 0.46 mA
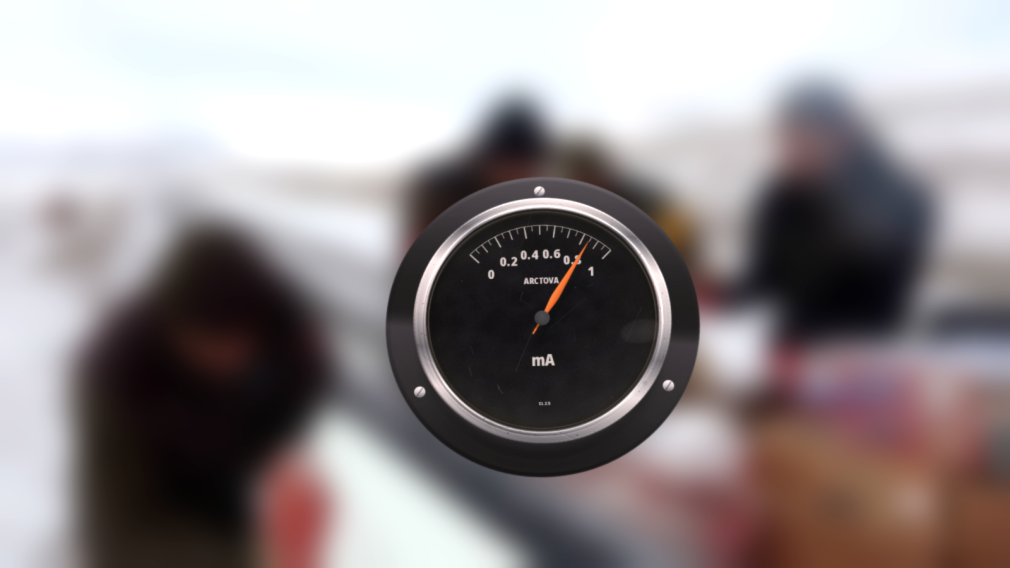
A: 0.85 mA
